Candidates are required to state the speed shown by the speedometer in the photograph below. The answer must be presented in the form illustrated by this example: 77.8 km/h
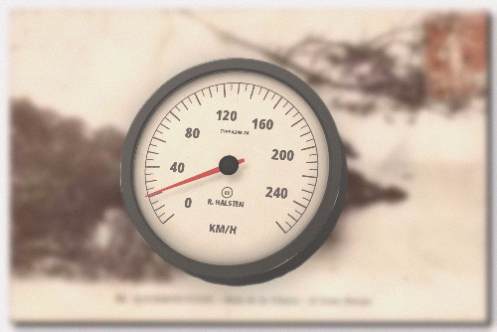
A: 20 km/h
